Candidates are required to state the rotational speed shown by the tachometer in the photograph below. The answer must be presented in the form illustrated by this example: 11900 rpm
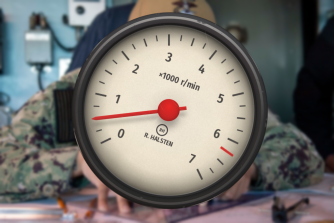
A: 500 rpm
